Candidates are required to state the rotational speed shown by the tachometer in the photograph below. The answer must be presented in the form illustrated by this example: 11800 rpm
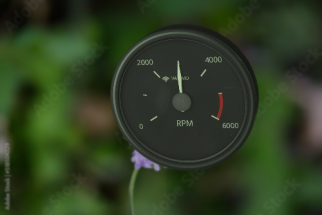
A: 3000 rpm
